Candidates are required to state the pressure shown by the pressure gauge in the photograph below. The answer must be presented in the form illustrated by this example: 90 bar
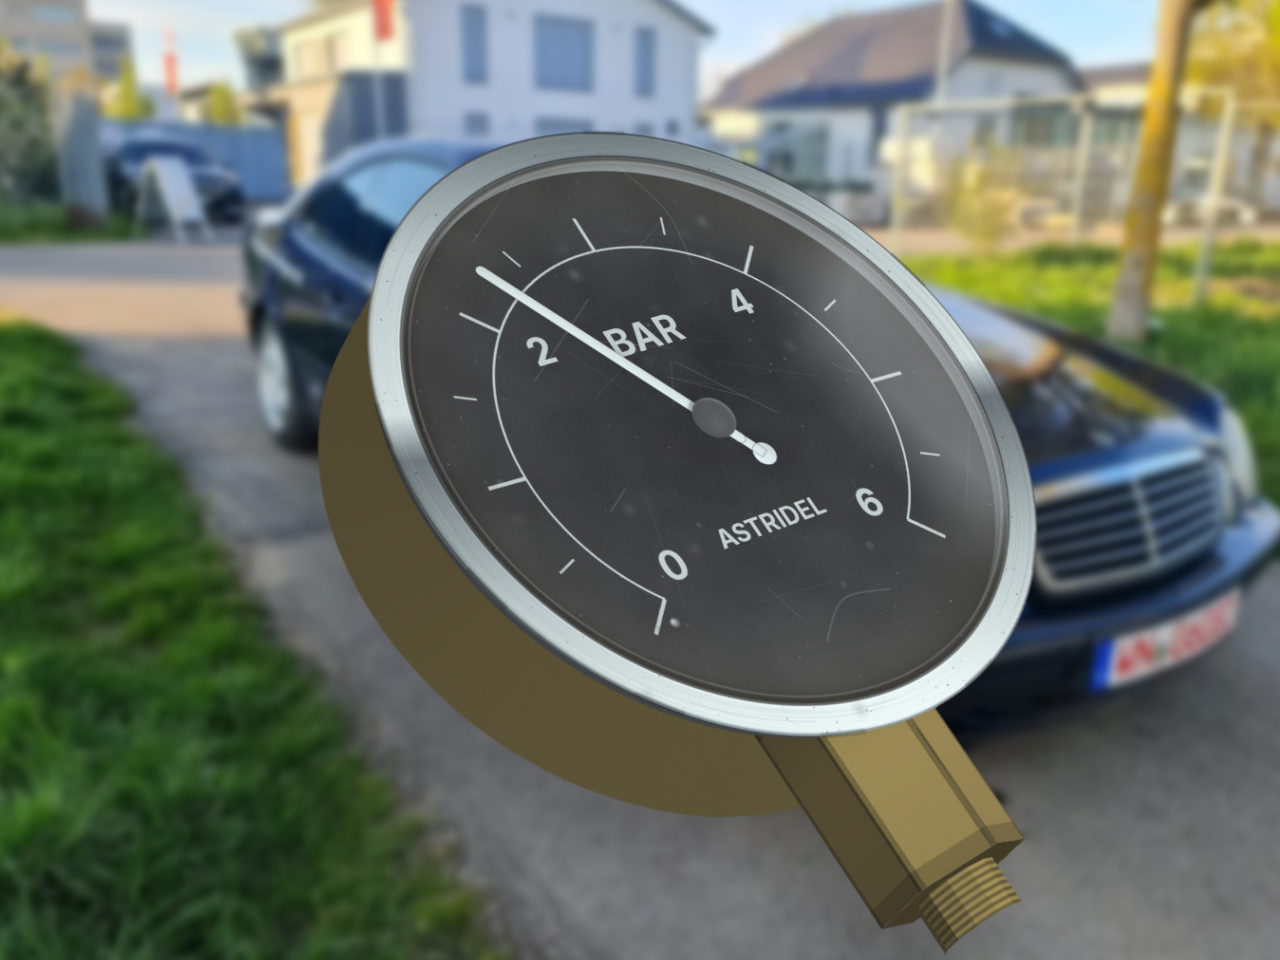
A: 2.25 bar
